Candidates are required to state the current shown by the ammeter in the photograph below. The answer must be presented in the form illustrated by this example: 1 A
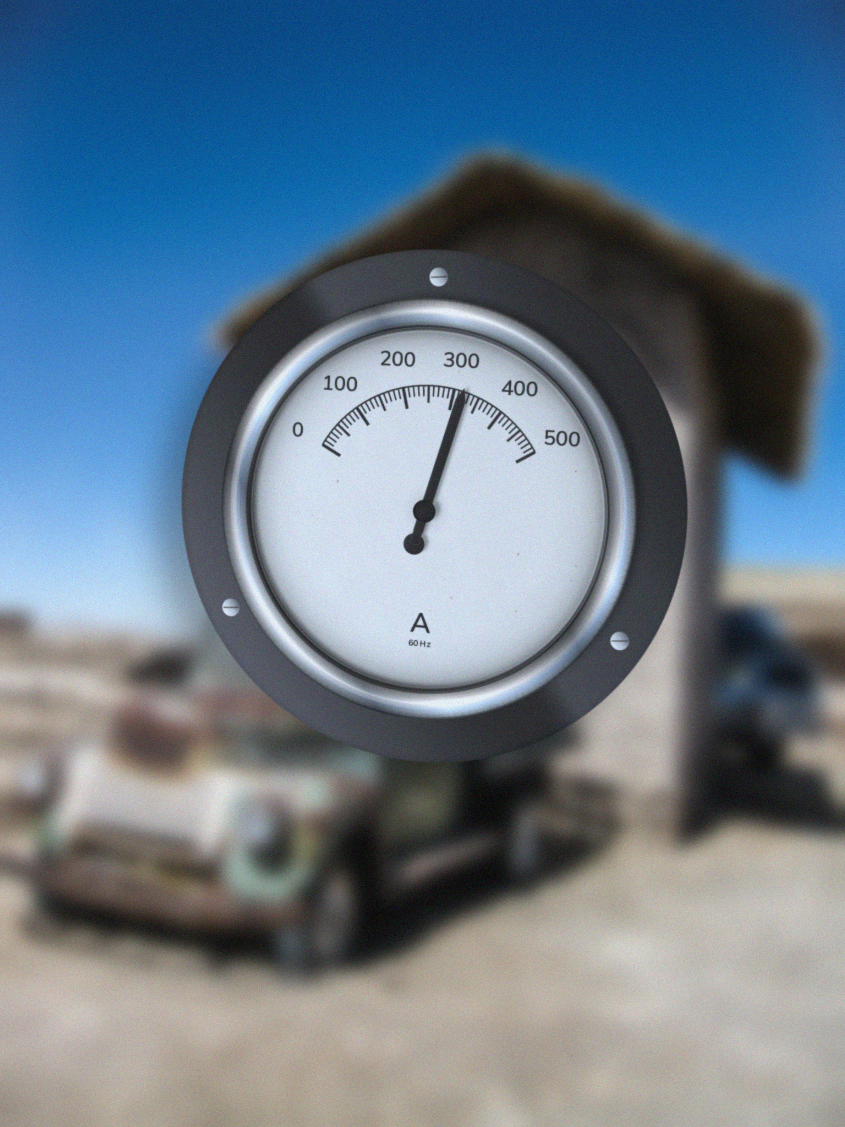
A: 320 A
